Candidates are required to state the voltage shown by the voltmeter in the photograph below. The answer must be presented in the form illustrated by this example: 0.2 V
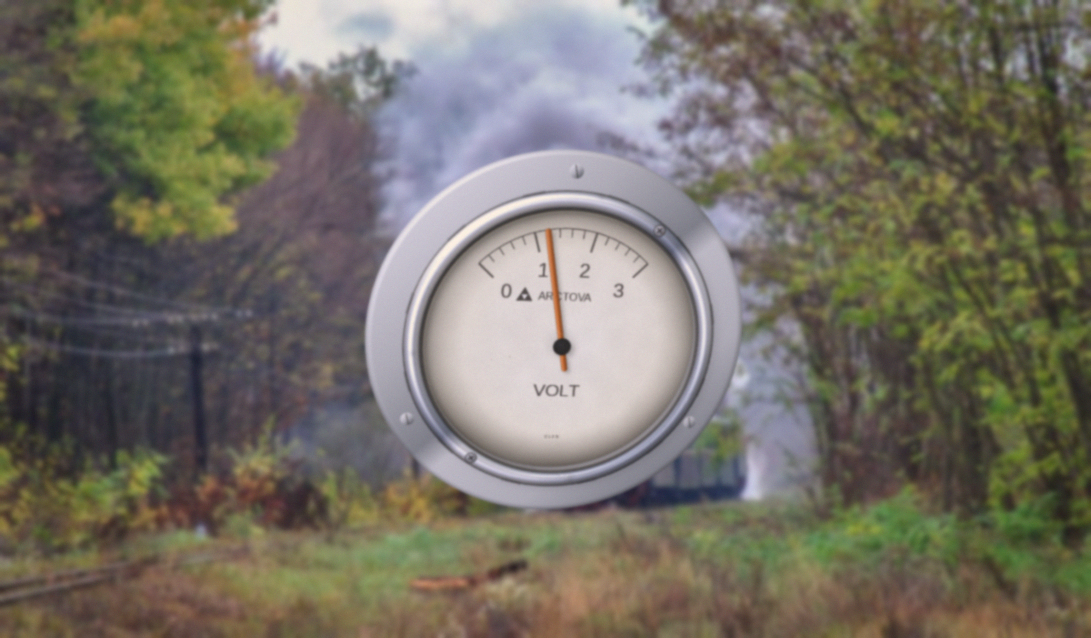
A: 1.2 V
